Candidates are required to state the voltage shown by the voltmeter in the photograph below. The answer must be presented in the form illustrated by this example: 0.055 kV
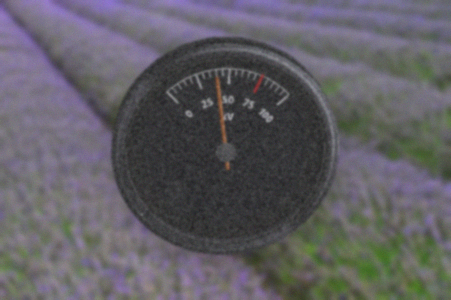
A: 40 kV
